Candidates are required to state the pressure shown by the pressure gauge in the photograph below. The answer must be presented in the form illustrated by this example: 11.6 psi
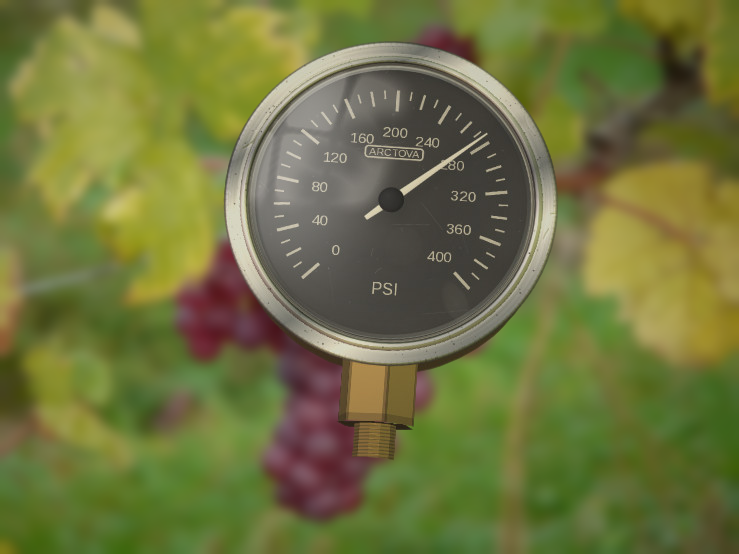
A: 275 psi
